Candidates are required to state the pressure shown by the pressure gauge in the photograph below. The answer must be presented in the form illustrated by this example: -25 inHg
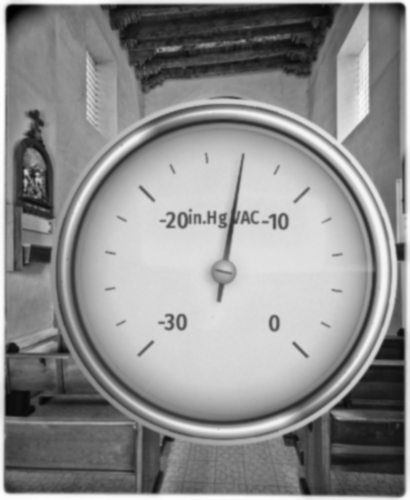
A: -14 inHg
